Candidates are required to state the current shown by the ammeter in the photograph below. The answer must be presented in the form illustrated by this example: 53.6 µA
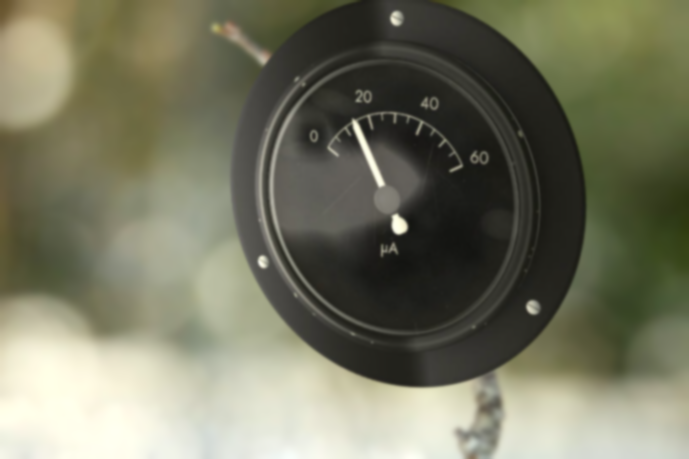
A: 15 µA
